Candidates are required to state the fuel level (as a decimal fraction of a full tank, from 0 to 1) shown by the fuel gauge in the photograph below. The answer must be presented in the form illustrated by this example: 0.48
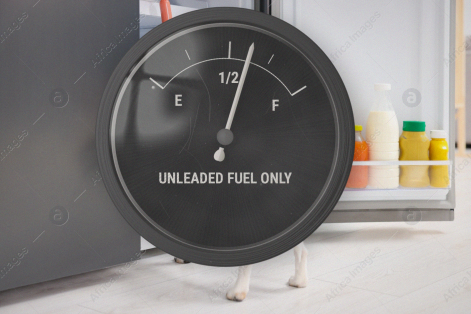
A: 0.625
